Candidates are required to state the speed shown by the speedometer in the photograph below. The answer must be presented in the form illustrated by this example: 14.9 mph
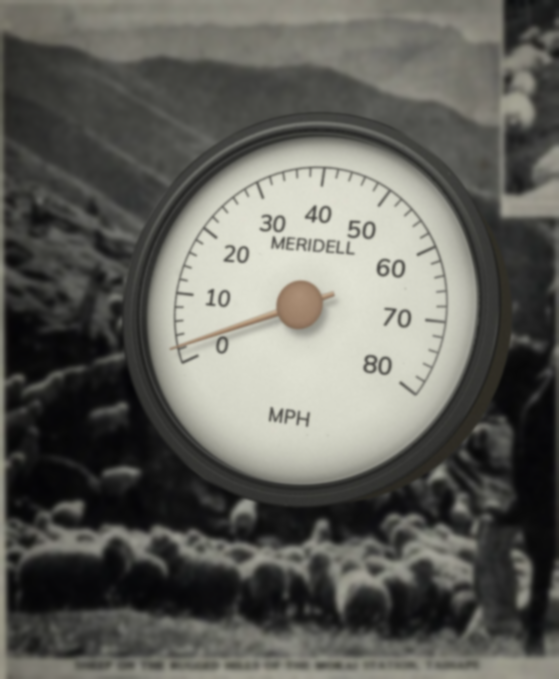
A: 2 mph
